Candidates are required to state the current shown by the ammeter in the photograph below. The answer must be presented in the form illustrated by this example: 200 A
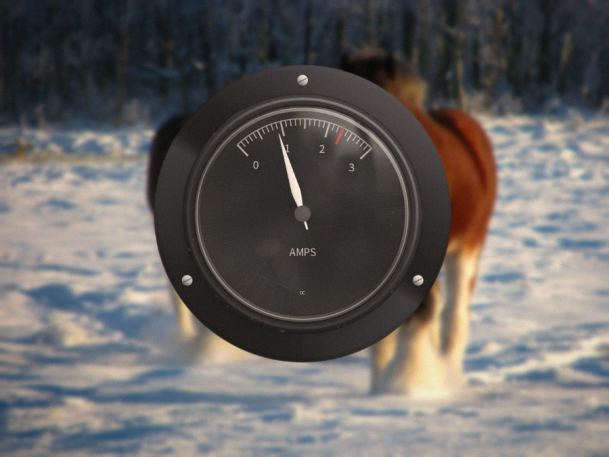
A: 0.9 A
